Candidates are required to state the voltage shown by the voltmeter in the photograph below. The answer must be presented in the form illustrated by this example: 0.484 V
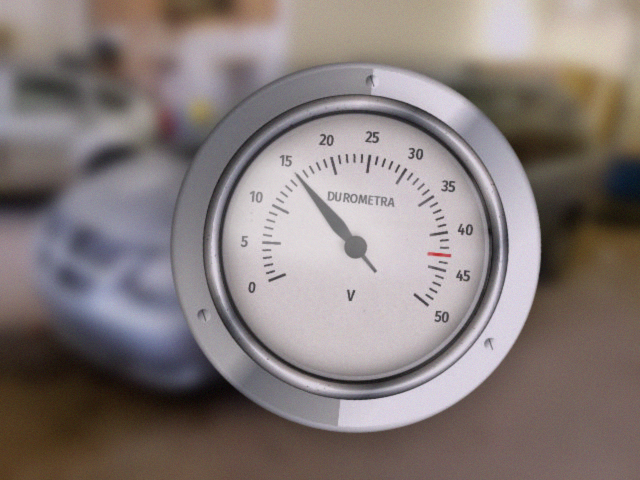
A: 15 V
